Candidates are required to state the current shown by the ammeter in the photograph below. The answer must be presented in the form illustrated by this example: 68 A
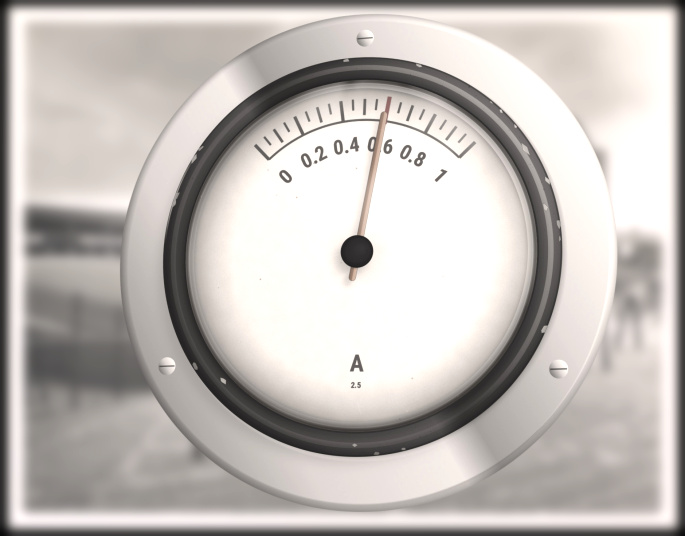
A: 0.6 A
